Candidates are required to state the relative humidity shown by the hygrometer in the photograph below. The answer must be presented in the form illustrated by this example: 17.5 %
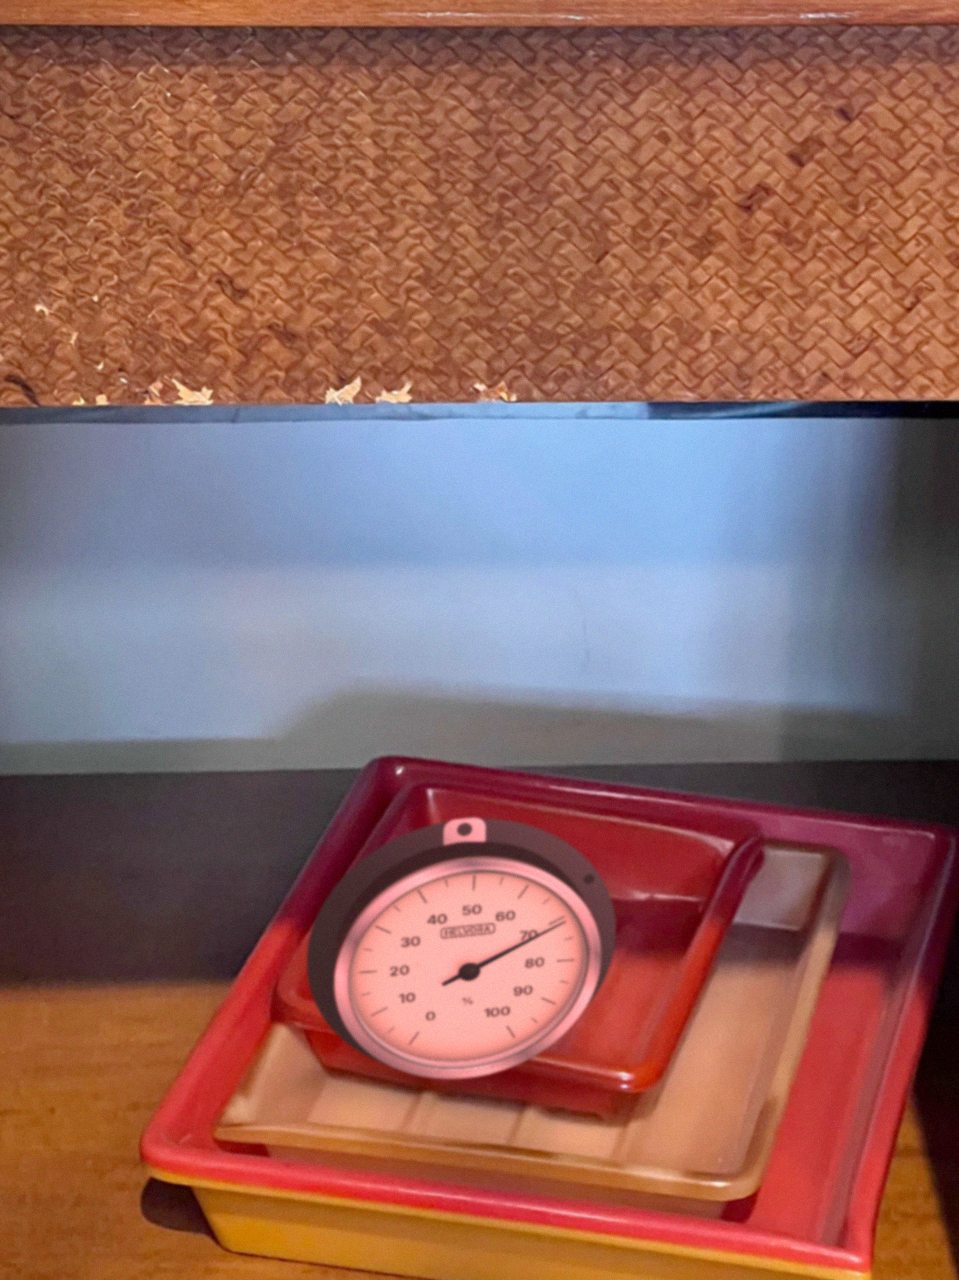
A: 70 %
